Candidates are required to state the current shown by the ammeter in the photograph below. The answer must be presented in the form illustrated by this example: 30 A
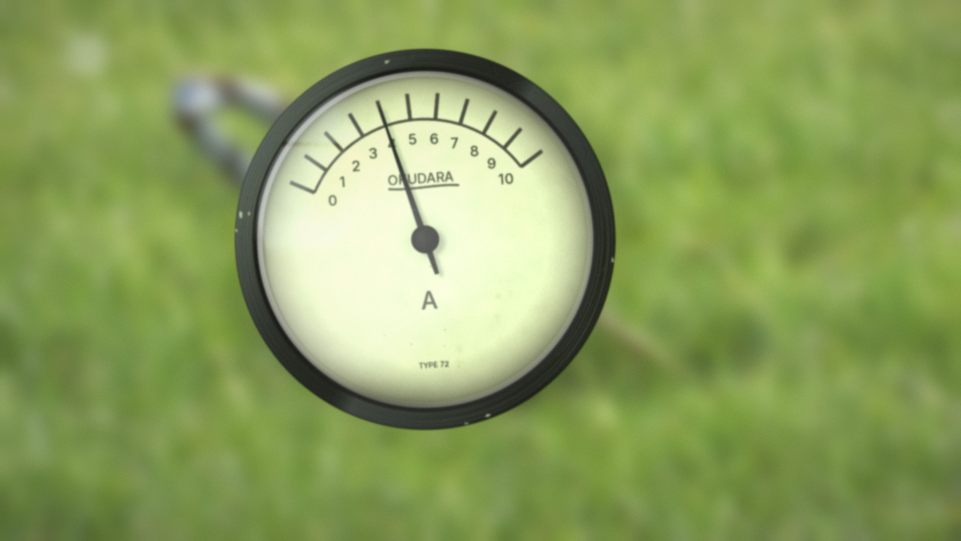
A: 4 A
